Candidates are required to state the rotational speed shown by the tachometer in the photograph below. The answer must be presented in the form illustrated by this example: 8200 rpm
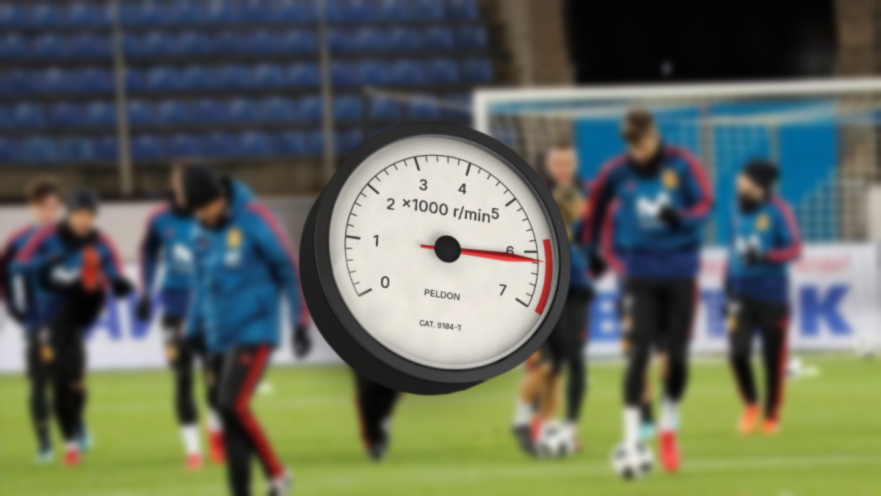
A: 6200 rpm
